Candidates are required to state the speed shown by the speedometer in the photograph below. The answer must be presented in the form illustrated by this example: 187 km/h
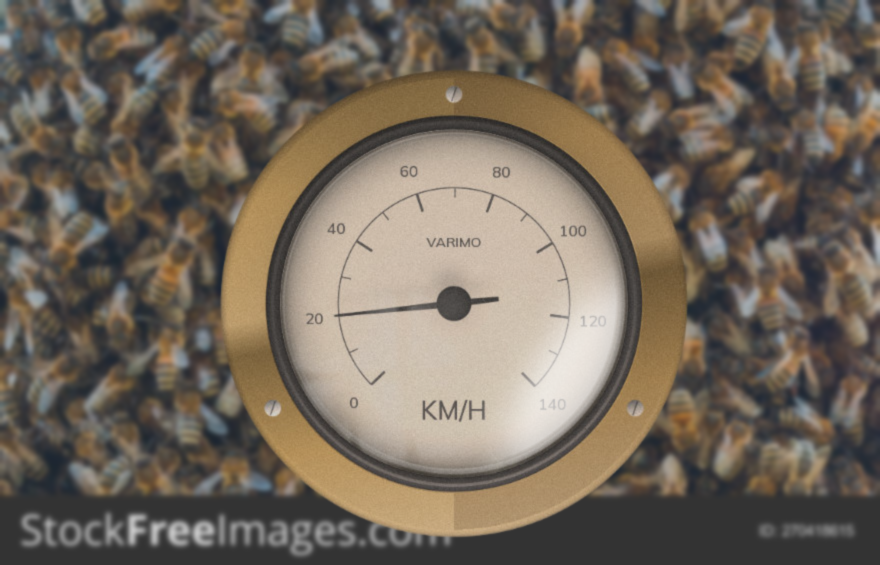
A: 20 km/h
